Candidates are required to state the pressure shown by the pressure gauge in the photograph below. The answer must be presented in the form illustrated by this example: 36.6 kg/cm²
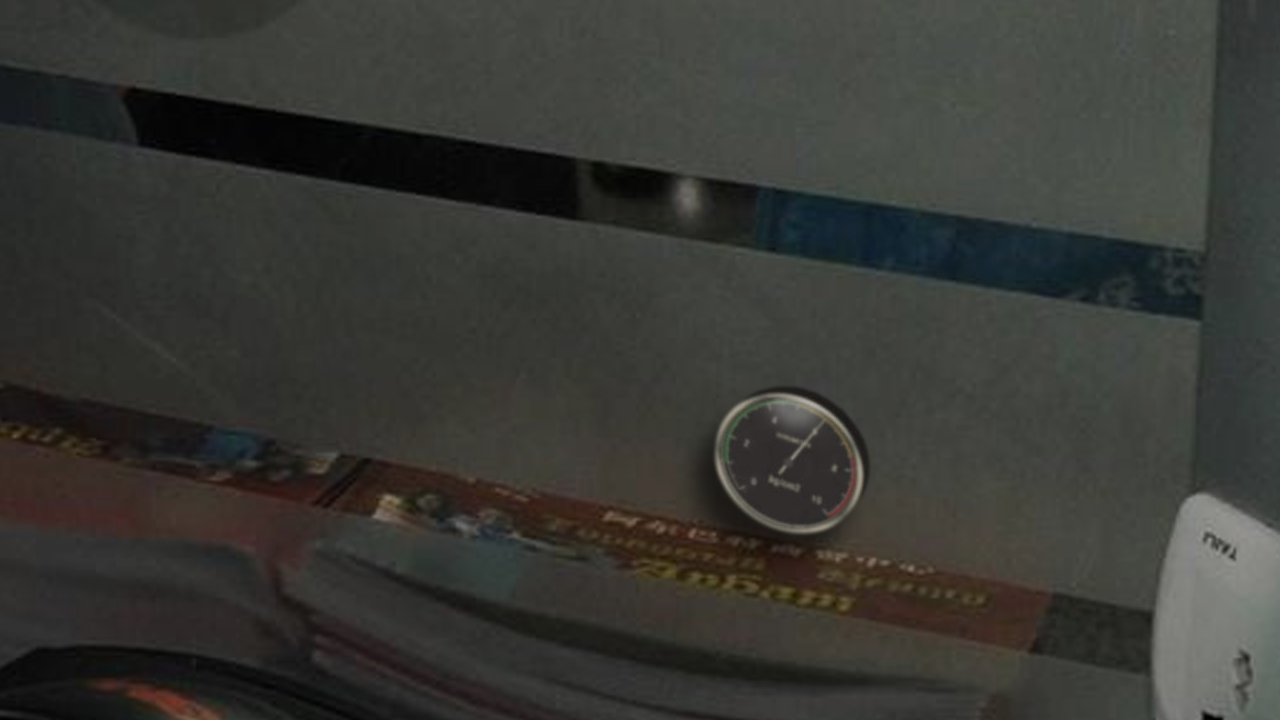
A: 6 kg/cm²
